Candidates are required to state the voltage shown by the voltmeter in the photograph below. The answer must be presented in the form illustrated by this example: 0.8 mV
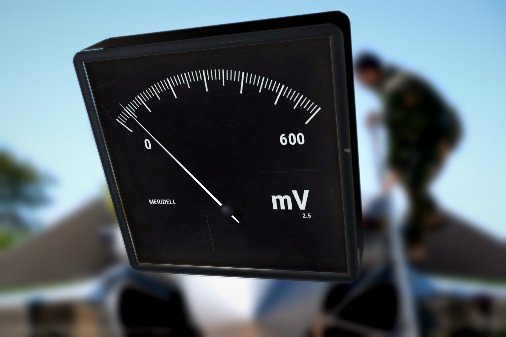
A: 50 mV
